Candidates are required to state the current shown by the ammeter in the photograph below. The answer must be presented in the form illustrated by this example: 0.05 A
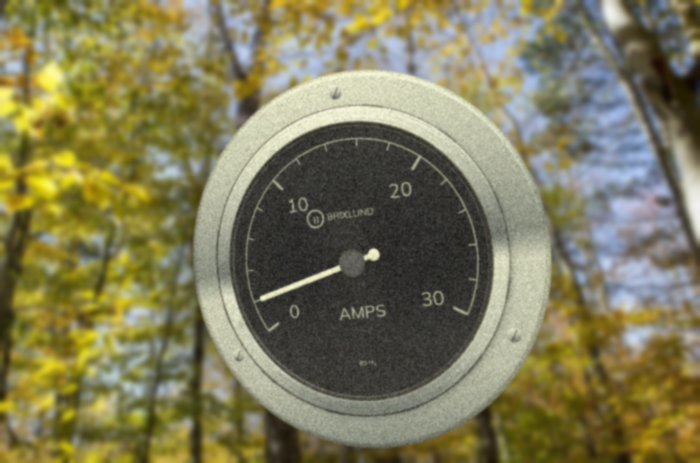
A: 2 A
